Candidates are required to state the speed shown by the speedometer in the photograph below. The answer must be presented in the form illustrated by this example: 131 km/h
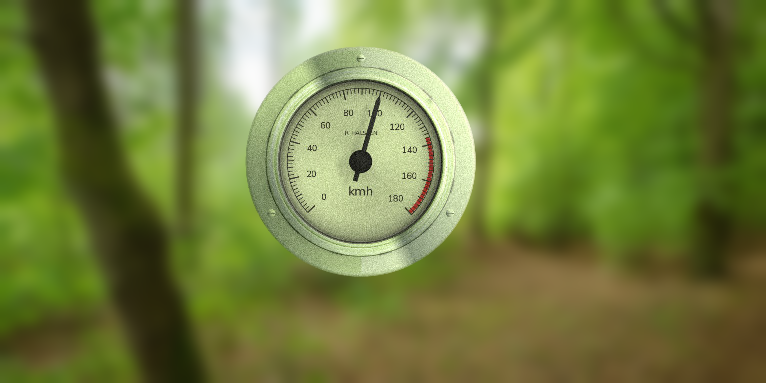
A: 100 km/h
